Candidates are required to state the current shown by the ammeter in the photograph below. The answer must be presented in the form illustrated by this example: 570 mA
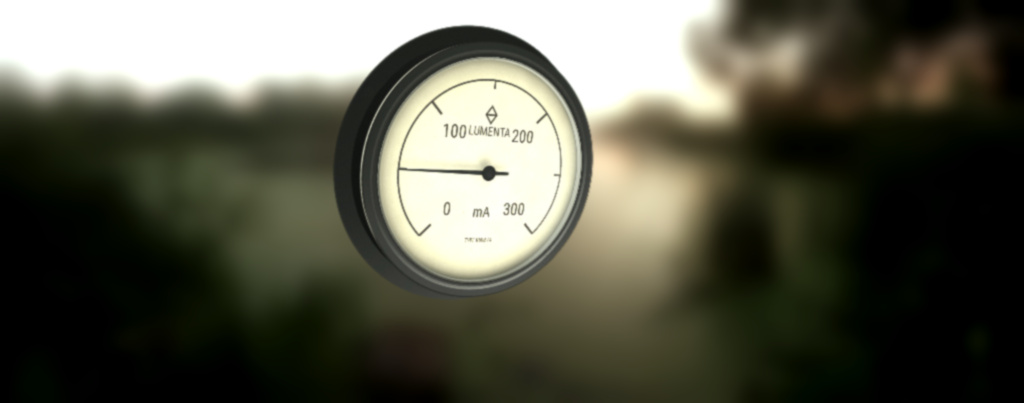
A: 50 mA
